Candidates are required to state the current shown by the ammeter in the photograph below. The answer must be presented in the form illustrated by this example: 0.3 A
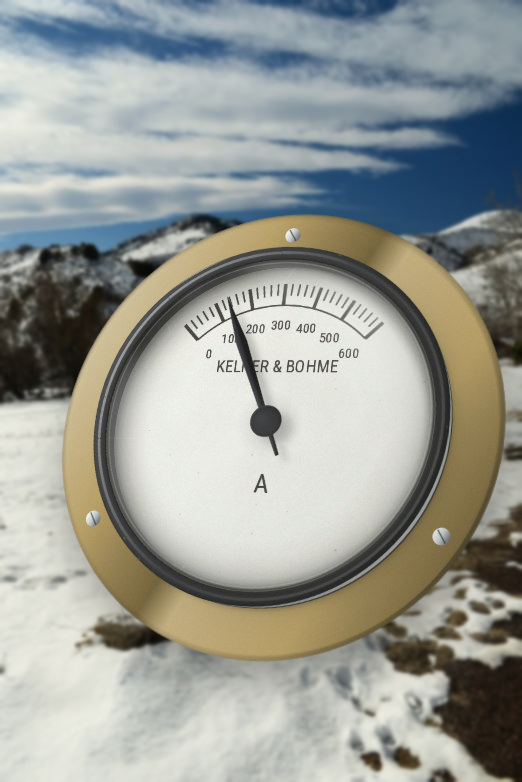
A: 140 A
